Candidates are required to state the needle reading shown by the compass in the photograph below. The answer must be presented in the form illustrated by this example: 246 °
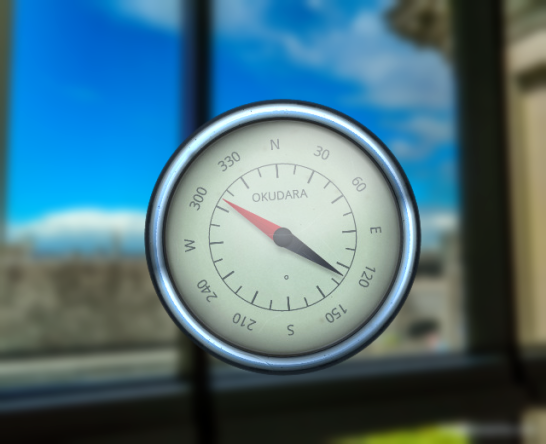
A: 307.5 °
